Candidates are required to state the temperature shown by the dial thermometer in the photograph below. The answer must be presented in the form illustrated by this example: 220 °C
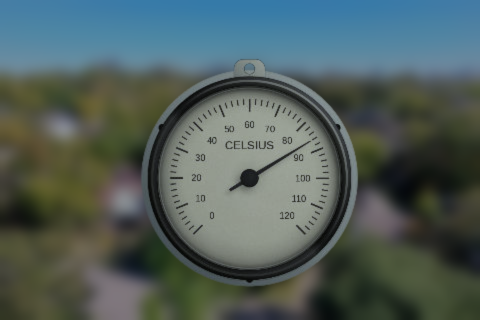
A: 86 °C
